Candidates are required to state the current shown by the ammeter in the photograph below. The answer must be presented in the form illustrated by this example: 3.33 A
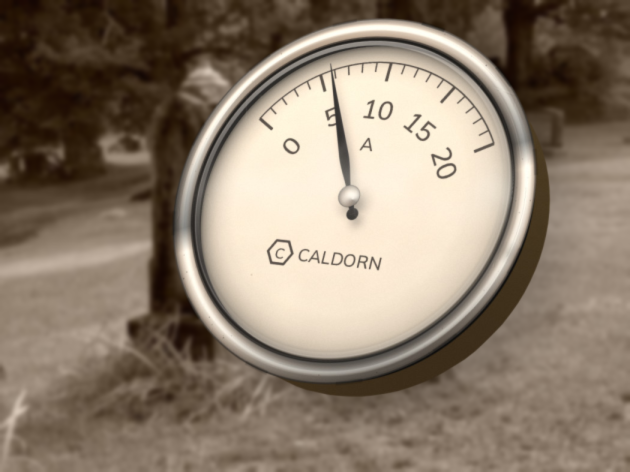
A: 6 A
